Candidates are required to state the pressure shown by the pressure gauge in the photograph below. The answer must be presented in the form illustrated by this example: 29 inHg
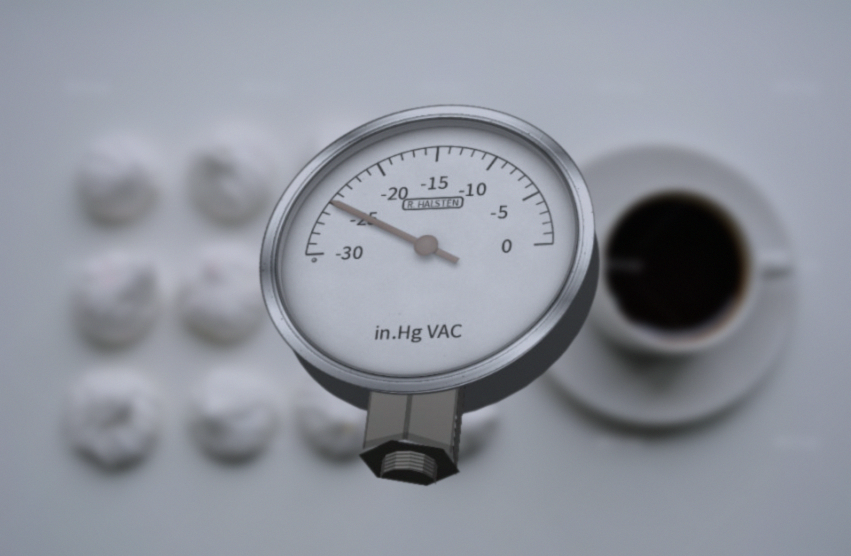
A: -25 inHg
